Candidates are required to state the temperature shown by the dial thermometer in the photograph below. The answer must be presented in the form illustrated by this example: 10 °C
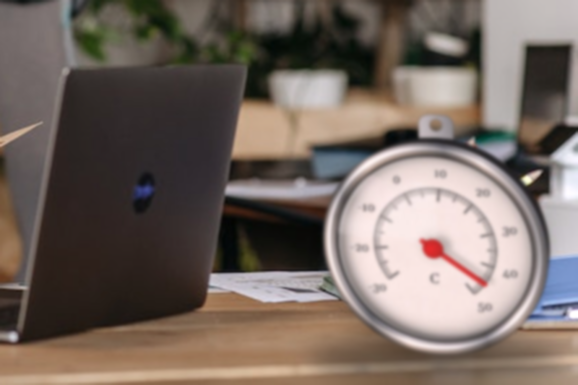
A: 45 °C
